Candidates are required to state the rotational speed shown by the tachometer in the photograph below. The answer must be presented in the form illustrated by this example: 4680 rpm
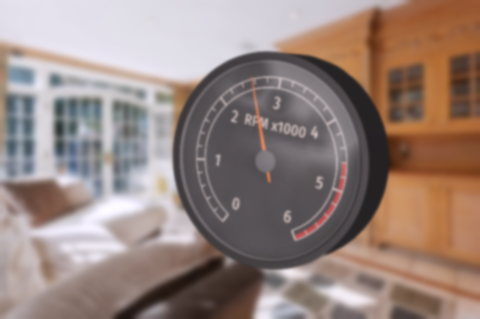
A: 2600 rpm
